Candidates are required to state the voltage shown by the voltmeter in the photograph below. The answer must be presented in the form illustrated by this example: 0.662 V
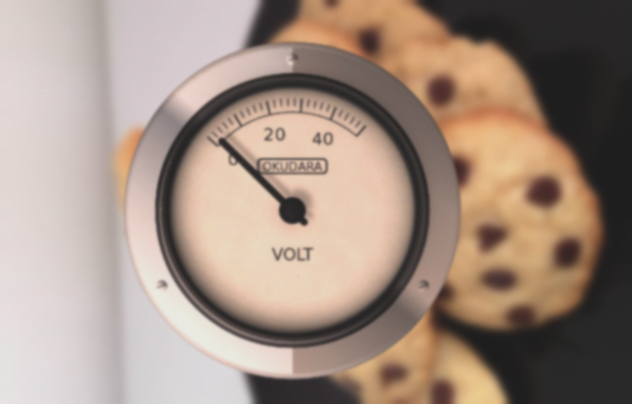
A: 2 V
